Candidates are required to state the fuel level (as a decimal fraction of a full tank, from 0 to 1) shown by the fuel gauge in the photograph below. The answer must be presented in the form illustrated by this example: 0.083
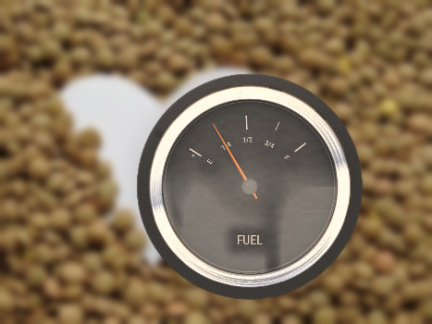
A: 0.25
